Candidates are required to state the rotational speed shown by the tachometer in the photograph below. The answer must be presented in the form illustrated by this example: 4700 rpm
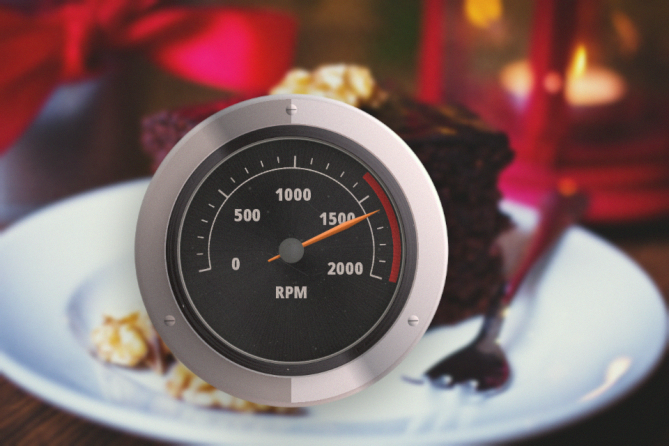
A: 1600 rpm
